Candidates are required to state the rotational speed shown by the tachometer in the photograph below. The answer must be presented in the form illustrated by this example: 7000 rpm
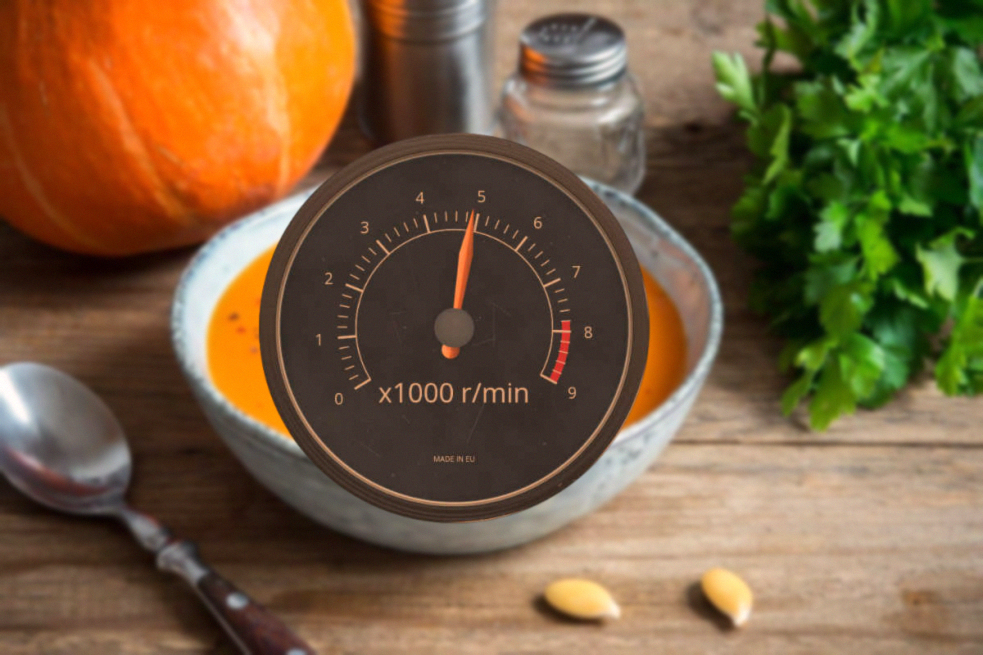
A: 4900 rpm
